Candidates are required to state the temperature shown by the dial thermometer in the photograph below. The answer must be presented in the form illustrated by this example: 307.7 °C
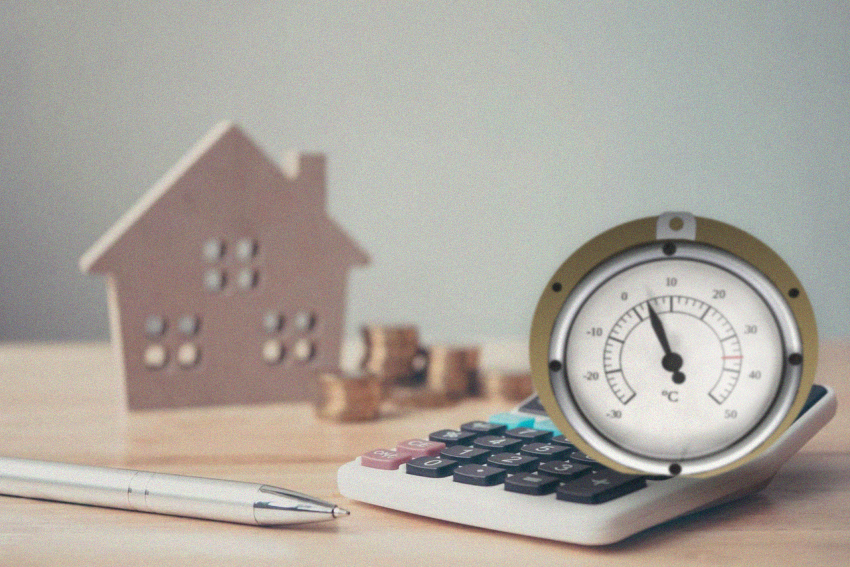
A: 4 °C
